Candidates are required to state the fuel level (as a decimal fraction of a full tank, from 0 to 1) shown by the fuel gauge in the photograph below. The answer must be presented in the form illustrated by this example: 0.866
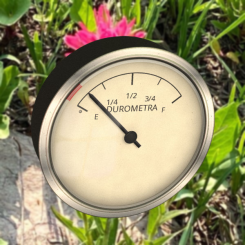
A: 0.125
